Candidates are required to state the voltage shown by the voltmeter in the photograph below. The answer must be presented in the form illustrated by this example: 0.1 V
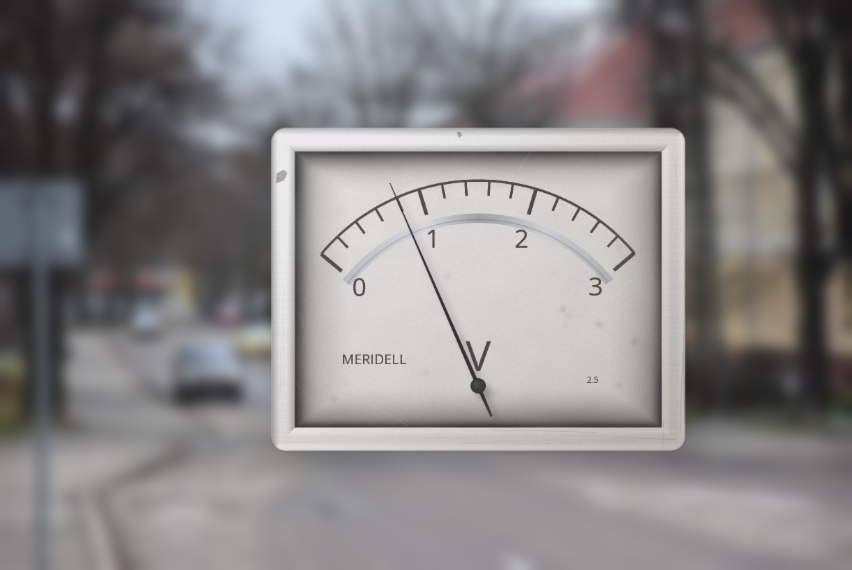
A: 0.8 V
